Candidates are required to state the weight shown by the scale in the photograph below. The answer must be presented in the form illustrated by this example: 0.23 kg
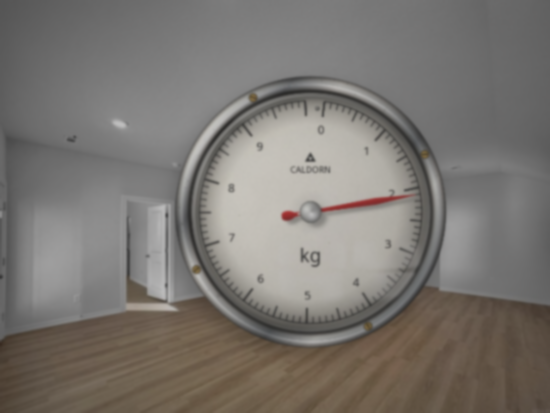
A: 2.1 kg
